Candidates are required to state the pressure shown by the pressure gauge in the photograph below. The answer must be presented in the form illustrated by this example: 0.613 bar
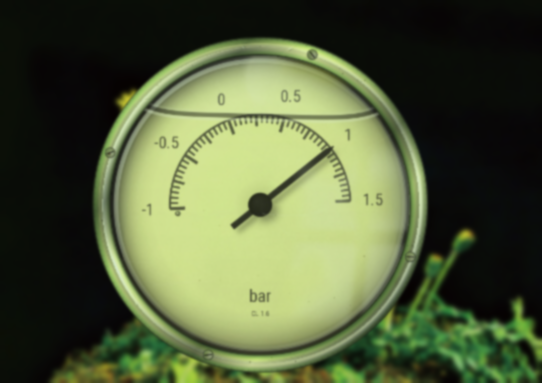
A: 1 bar
